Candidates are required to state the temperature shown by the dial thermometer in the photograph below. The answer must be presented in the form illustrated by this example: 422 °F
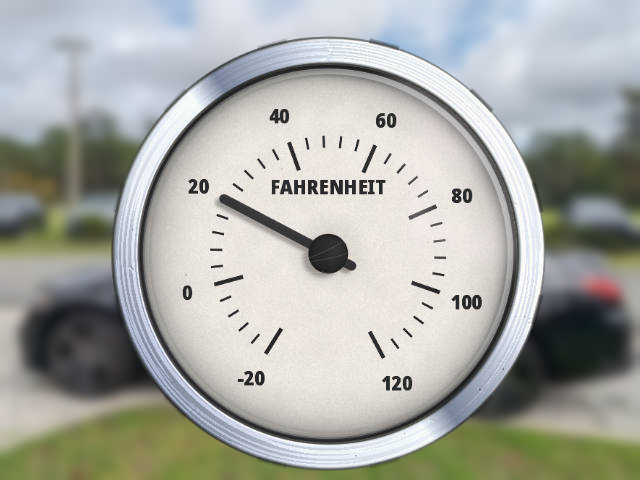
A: 20 °F
